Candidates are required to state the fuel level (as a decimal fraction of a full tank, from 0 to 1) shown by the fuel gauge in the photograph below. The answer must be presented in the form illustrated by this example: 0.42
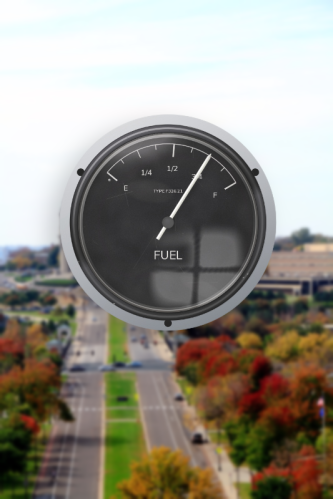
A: 0.75
